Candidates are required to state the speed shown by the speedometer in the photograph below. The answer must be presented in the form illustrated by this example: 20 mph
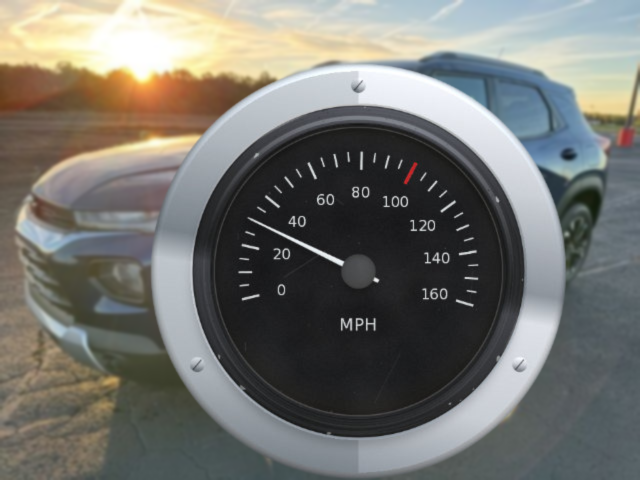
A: 30 mph
